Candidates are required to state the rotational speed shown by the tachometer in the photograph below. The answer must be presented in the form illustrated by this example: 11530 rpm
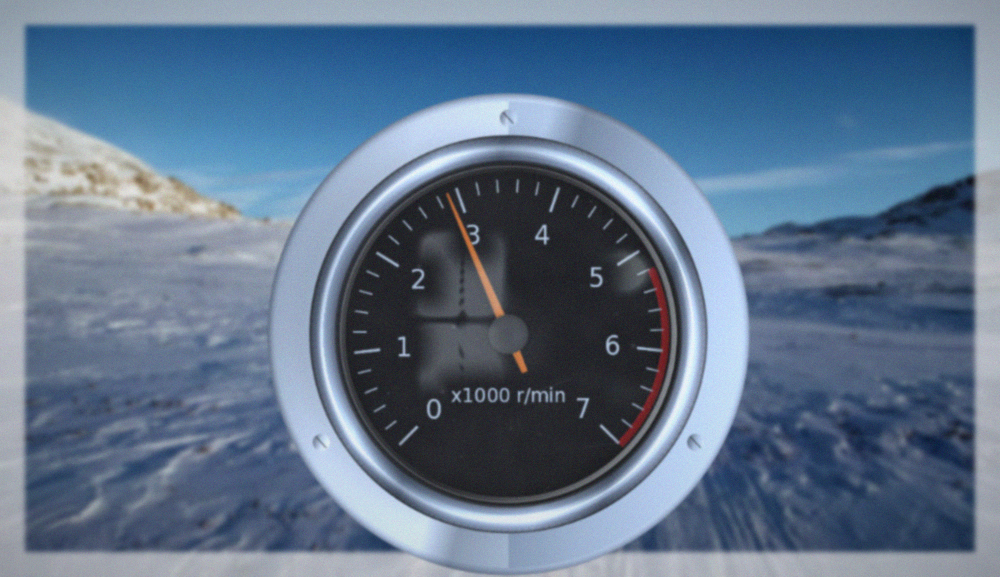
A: 2900 rpm
